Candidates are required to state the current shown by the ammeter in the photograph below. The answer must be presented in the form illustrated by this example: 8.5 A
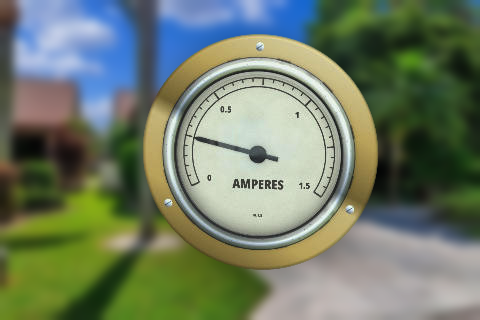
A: 0.25 A
